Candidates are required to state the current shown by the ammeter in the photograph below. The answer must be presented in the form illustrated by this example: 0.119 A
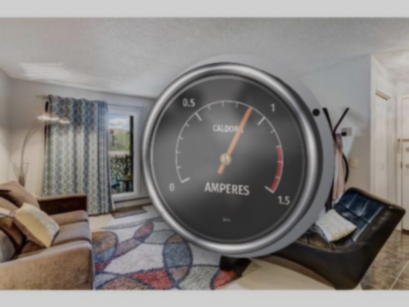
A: 0.9 A
